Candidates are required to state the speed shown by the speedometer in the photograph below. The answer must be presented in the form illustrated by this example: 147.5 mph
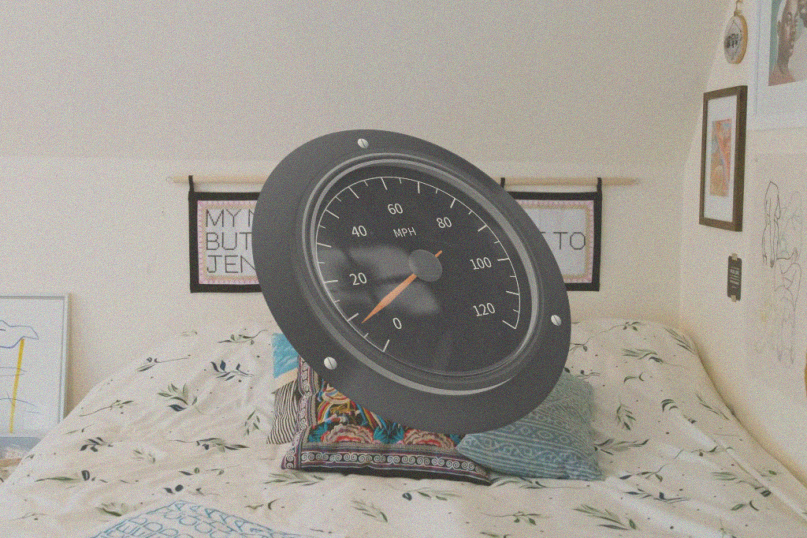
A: 7.5 mph
